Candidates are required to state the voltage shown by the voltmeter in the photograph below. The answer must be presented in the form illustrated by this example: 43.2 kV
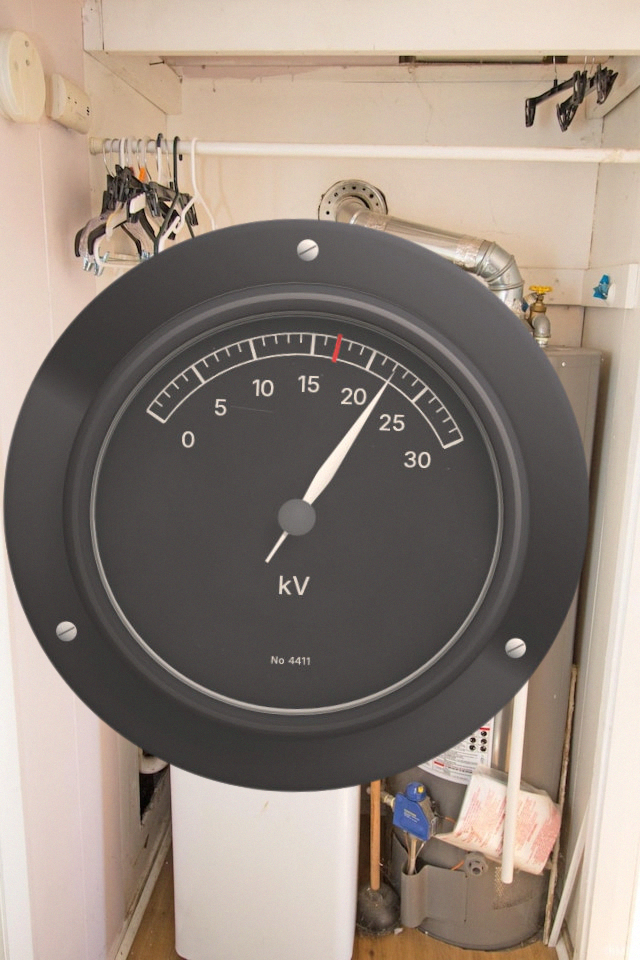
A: 22 kV
